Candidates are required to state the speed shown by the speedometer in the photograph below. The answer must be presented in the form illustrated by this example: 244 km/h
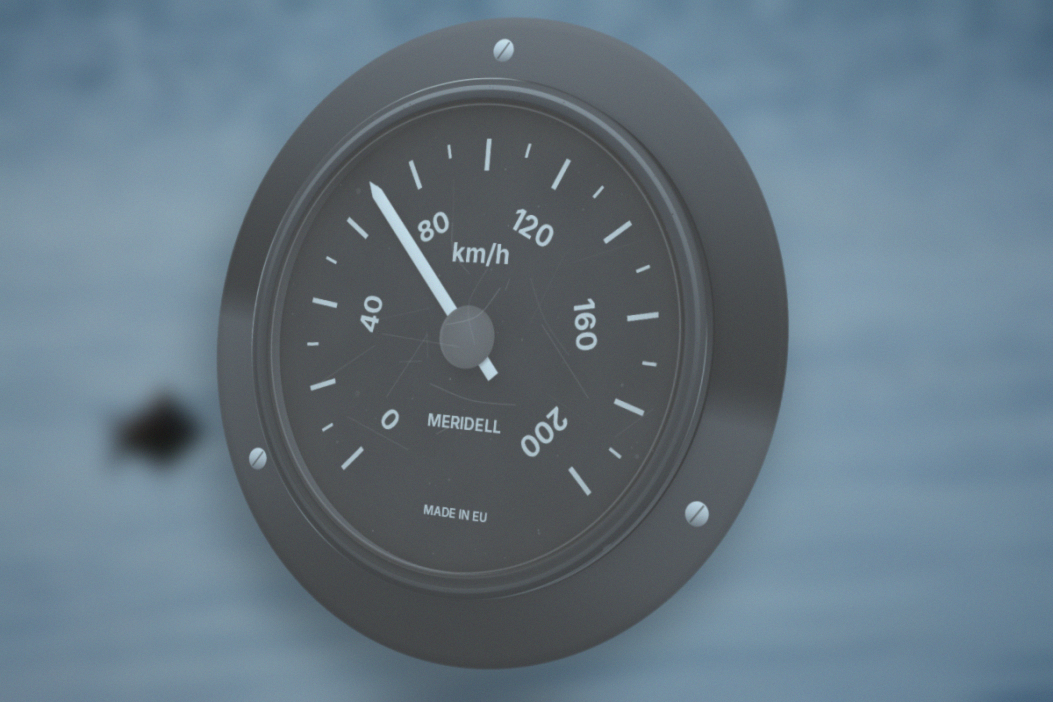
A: 70 km/h
